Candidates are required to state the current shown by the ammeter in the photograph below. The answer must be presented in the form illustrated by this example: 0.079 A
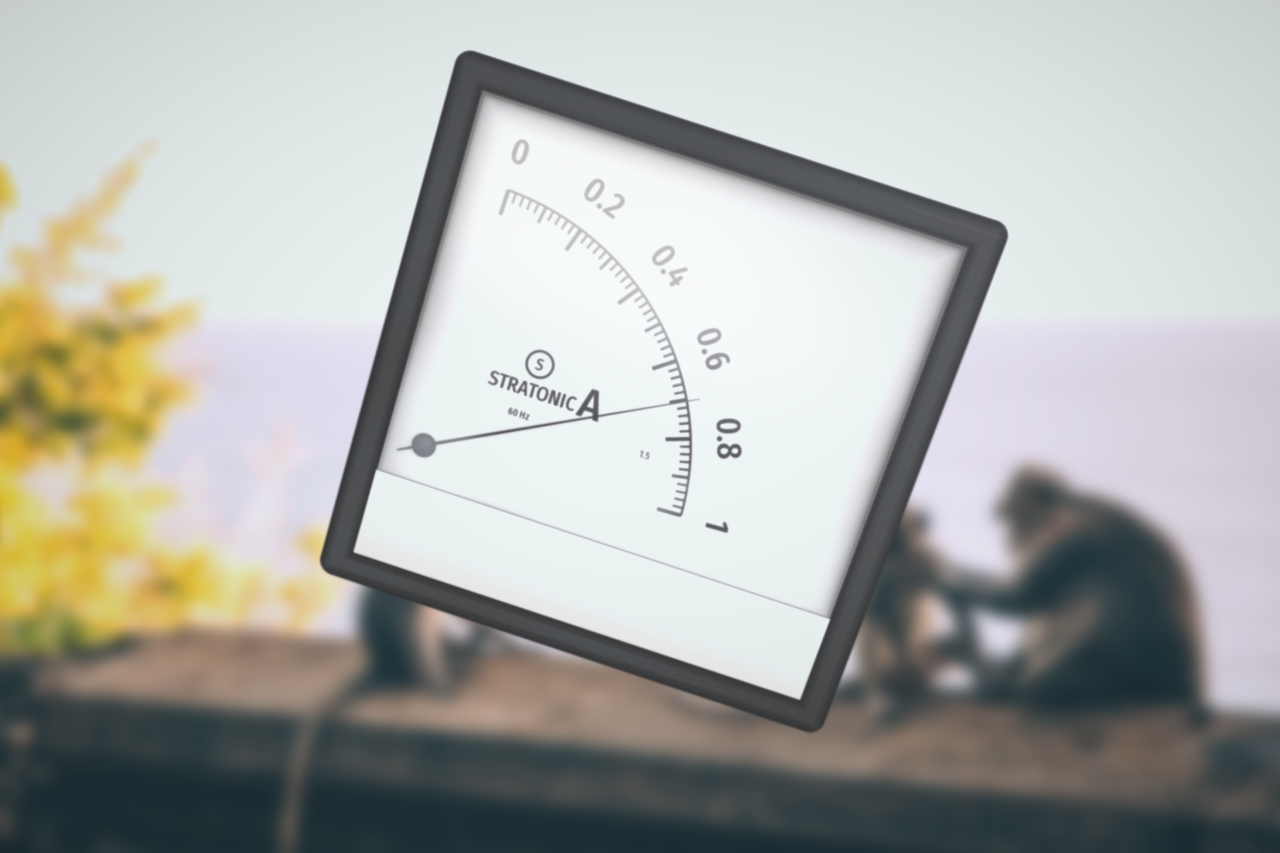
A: 0.7 A
